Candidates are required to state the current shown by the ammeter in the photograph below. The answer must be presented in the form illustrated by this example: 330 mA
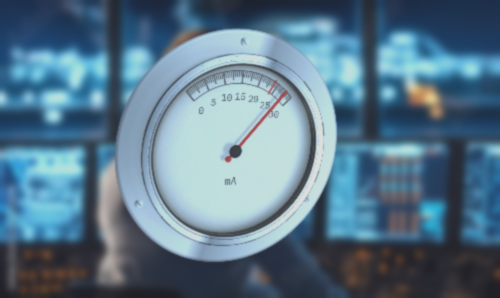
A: 27.5 mA
